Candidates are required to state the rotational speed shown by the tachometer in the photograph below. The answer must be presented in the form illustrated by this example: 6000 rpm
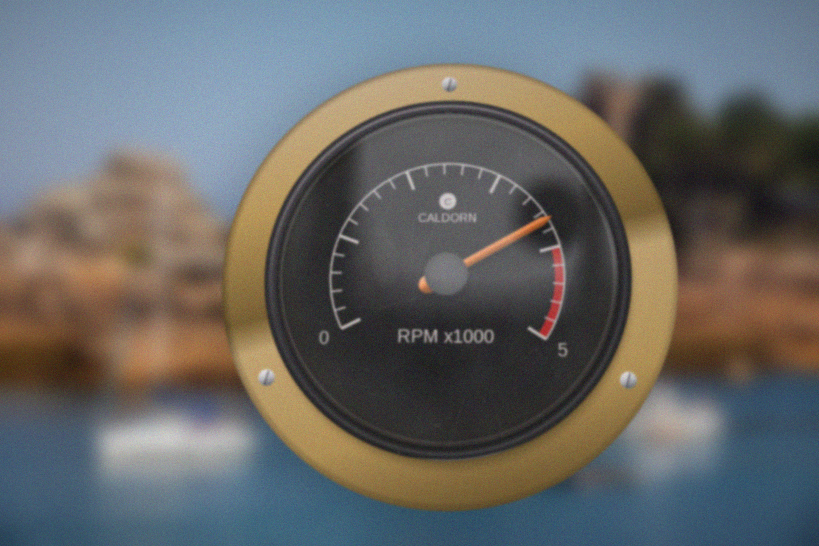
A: 3700 rpm
